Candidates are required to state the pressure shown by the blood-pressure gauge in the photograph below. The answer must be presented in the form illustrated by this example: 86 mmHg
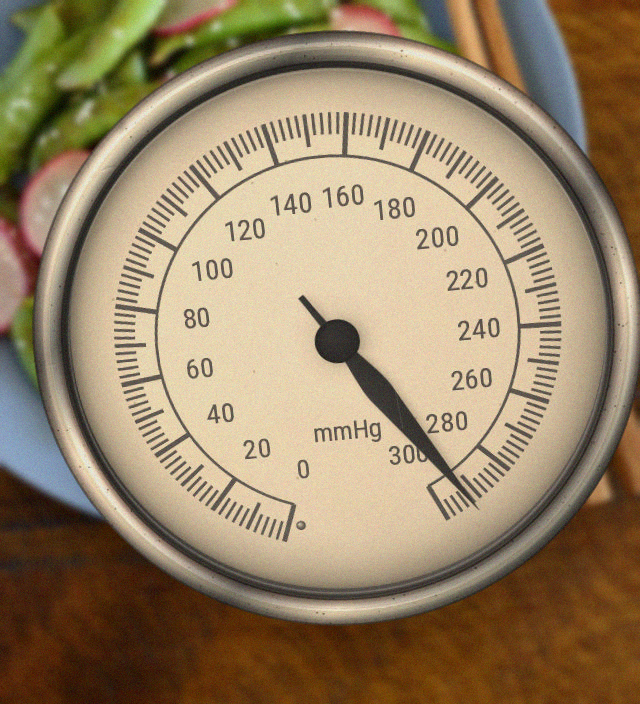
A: 292 mmHg
